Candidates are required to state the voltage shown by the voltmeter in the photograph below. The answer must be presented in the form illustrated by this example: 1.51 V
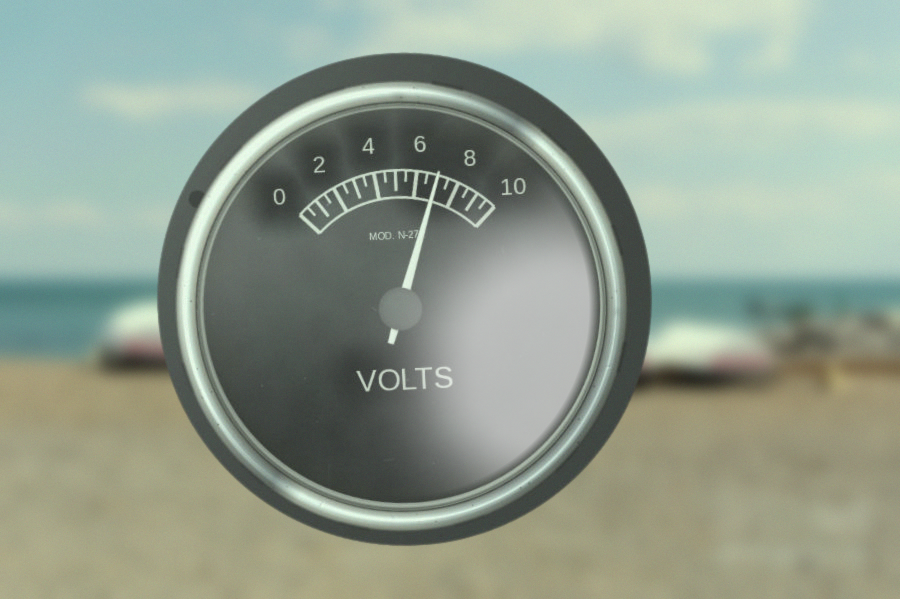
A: 7 V
